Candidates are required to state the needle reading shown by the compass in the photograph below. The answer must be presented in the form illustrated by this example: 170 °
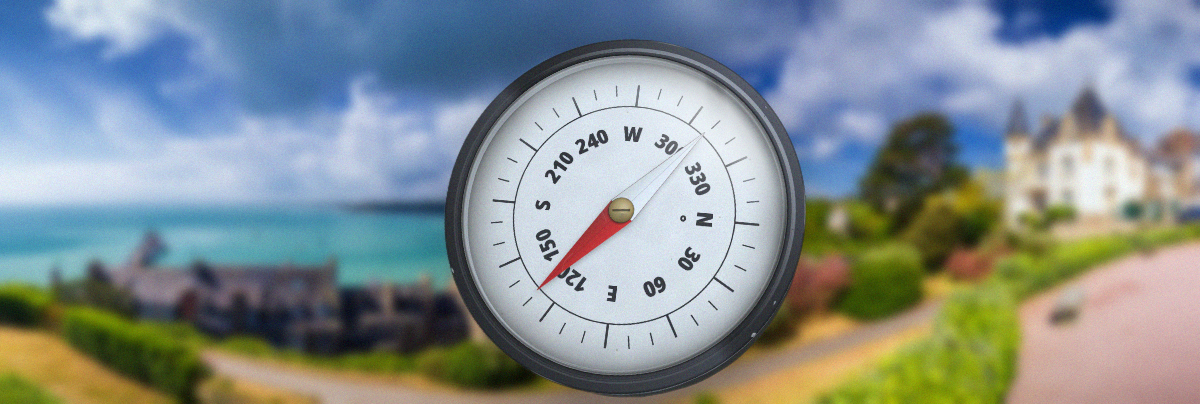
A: 130 °
